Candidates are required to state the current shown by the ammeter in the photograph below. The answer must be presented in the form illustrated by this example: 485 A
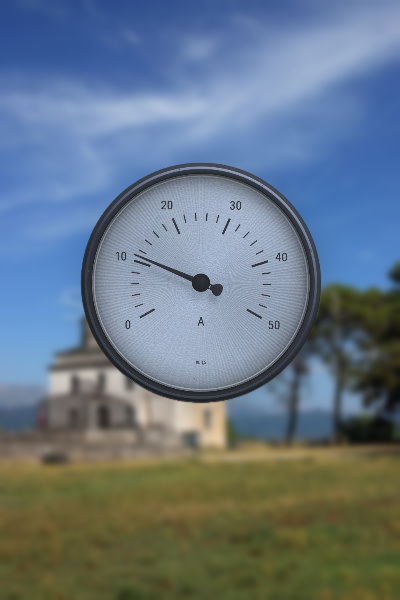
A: 11 A
